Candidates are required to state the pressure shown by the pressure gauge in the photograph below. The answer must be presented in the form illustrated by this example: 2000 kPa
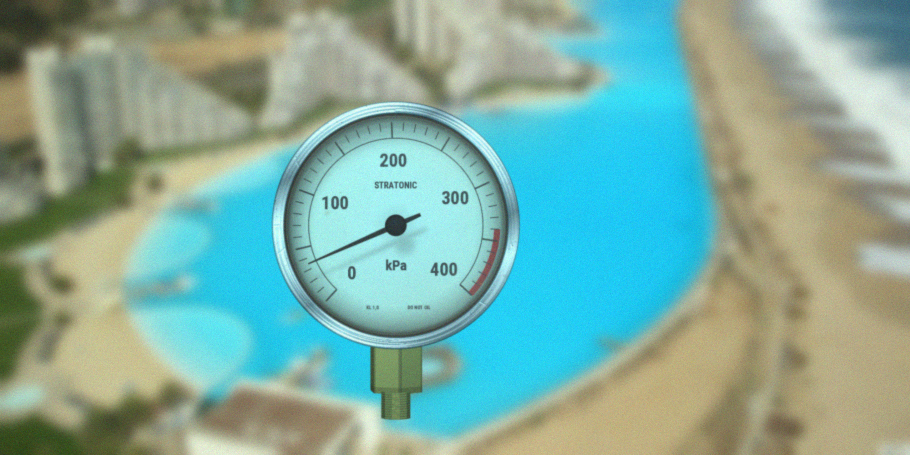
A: 35 kPa
